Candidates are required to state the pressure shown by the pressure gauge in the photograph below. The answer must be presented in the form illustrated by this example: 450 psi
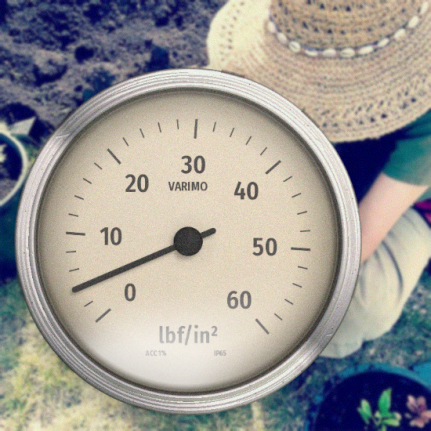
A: 4 psi
